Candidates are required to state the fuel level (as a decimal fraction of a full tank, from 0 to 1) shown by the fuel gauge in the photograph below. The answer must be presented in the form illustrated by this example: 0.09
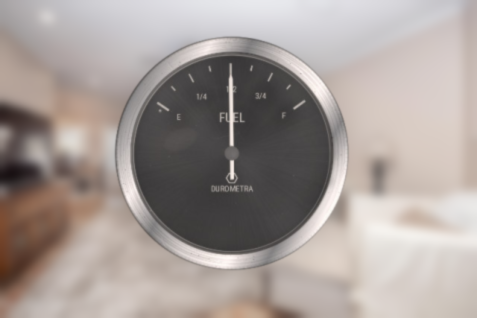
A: 0.5
